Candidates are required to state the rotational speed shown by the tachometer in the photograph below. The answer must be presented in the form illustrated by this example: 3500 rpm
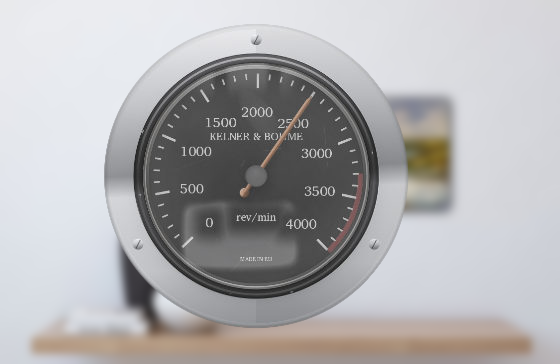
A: 2500 rpm
